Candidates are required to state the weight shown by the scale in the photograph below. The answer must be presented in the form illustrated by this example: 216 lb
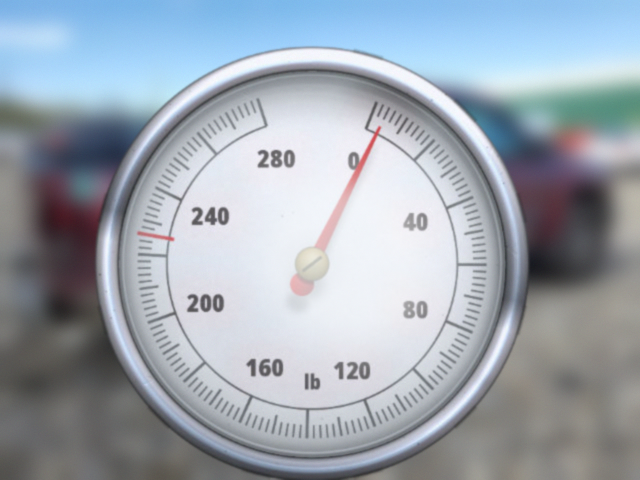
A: 4 lb
